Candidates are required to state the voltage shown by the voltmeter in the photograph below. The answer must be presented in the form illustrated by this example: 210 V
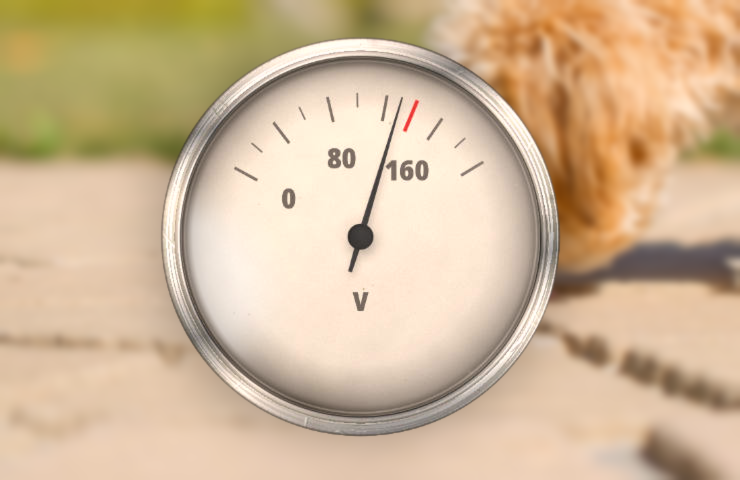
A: 130 V
